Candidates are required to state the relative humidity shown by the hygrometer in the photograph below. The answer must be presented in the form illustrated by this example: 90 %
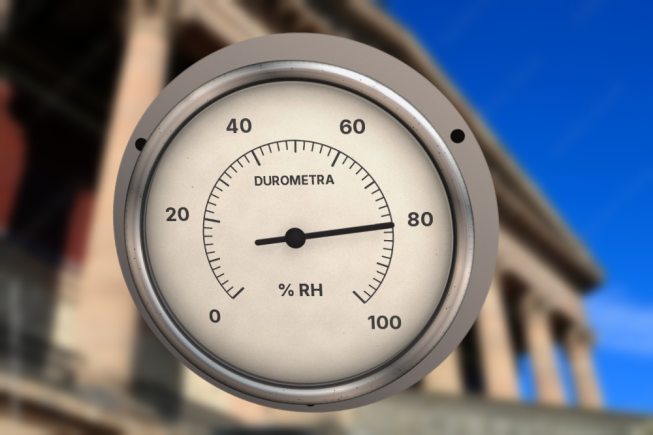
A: 80 %
